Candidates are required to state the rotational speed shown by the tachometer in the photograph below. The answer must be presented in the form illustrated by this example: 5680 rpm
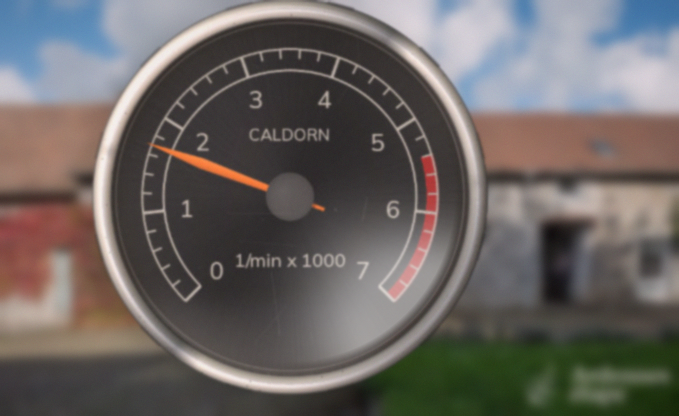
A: 1700 rpm
